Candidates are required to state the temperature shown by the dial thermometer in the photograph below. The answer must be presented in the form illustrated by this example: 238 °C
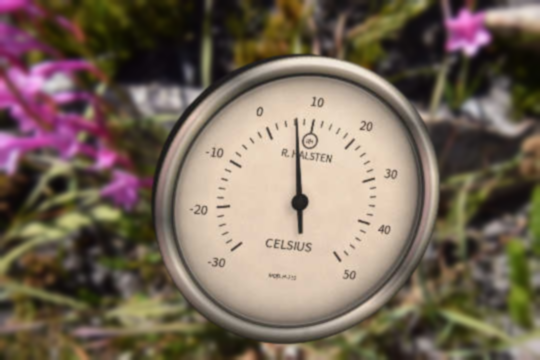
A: 6 °C
